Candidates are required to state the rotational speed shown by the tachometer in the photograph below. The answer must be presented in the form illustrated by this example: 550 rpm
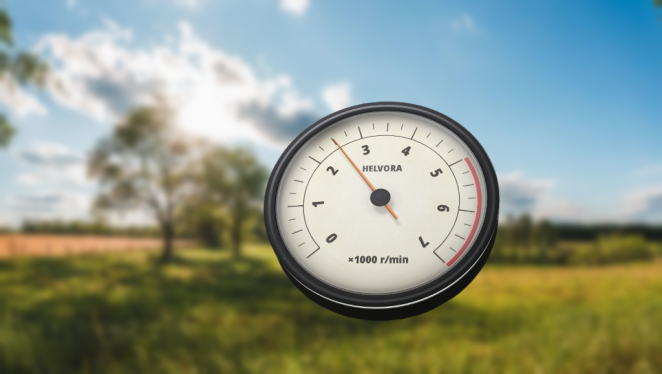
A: 2500 rpm
